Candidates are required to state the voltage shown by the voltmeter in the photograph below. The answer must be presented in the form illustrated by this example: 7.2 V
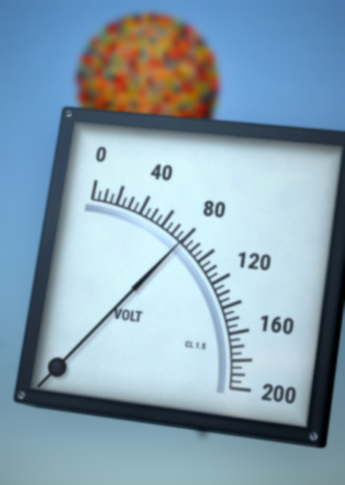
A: 80 V
